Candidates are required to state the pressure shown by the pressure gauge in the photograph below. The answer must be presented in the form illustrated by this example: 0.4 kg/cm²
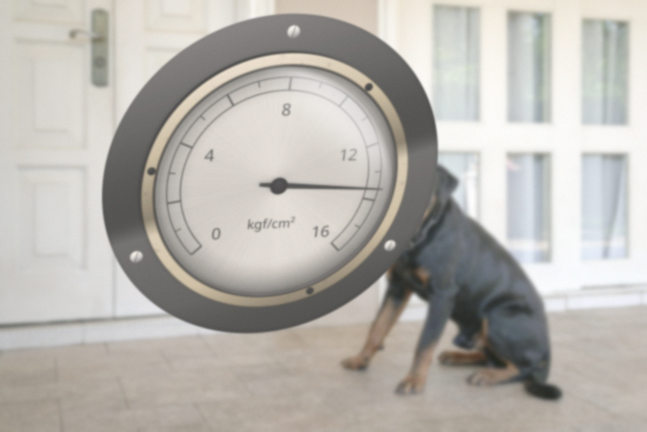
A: 13.5 kg/cm²
